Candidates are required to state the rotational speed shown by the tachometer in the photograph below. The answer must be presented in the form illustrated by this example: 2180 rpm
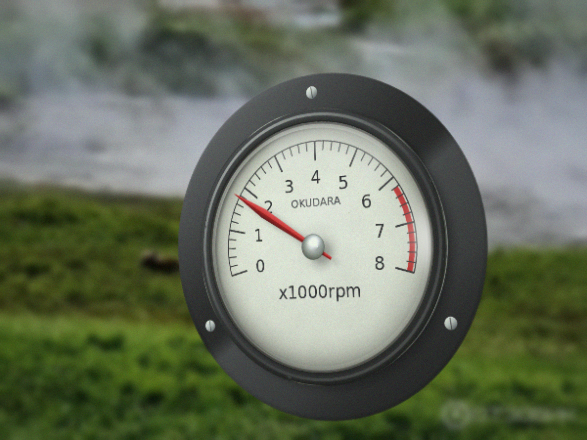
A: 1800 rpm
